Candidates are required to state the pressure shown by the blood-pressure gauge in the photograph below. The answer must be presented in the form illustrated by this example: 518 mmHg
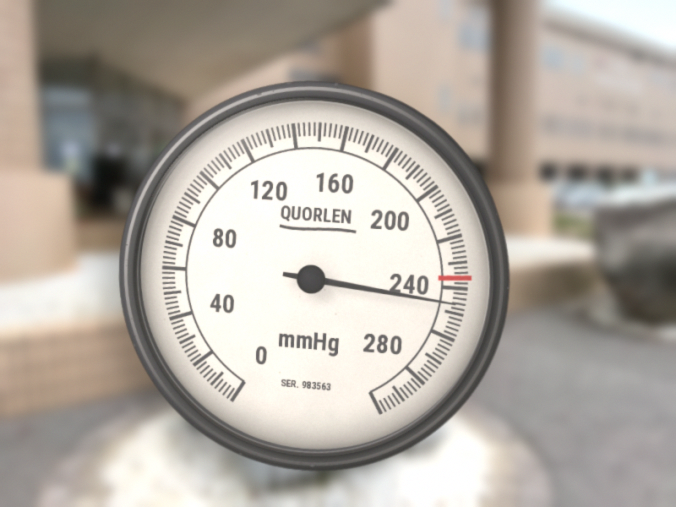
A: 246 mmHg
